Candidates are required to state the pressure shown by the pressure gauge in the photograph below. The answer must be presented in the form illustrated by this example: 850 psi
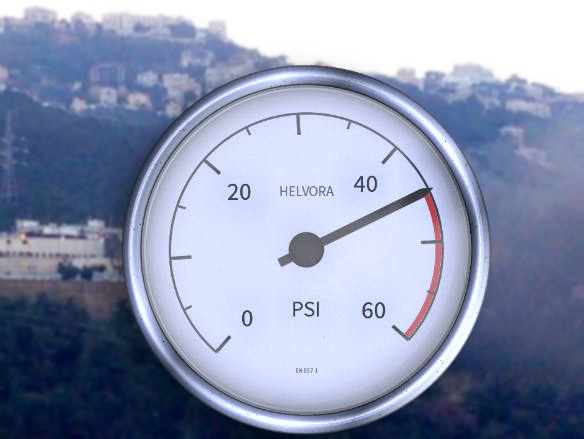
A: 45 psi
